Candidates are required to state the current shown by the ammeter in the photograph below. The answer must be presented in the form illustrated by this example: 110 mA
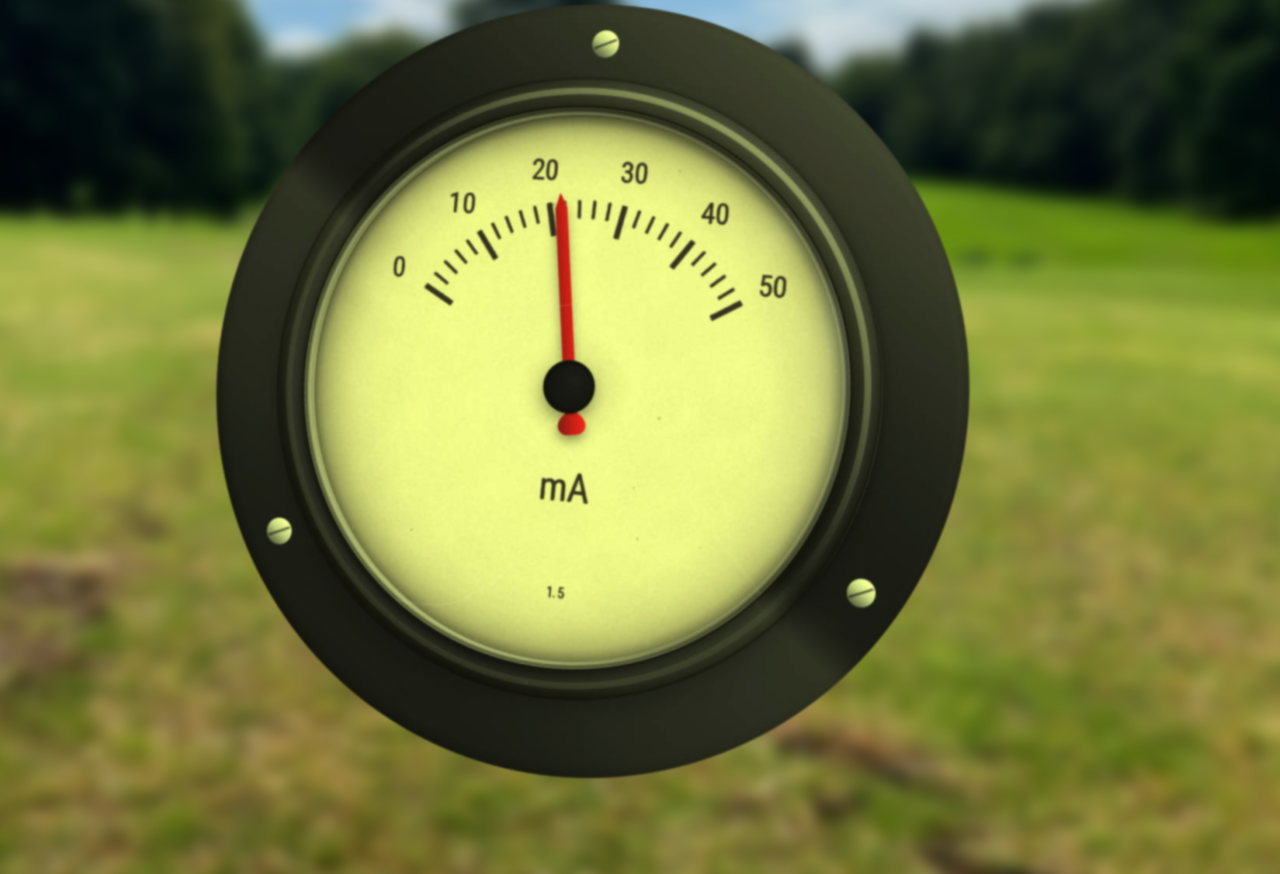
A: 22 mA
